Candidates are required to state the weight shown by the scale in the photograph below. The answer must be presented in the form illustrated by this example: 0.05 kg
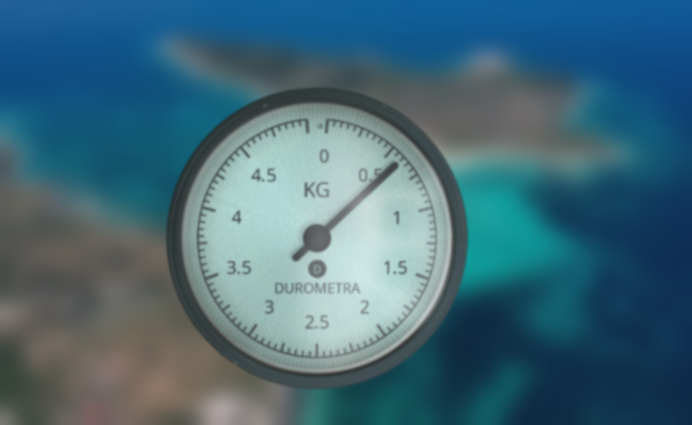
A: 0.6 kg
